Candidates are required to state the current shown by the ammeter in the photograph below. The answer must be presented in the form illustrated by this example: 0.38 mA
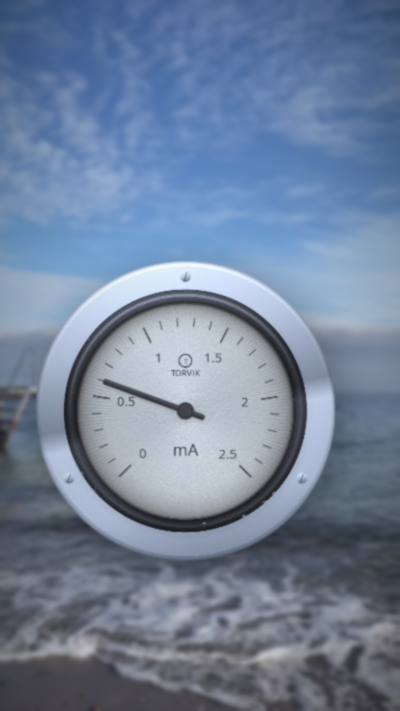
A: 0.6 mA
